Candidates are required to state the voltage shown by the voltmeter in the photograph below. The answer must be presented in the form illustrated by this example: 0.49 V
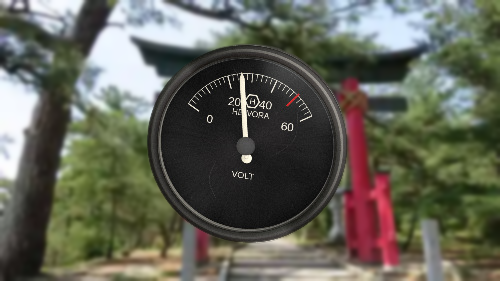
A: 26 V
